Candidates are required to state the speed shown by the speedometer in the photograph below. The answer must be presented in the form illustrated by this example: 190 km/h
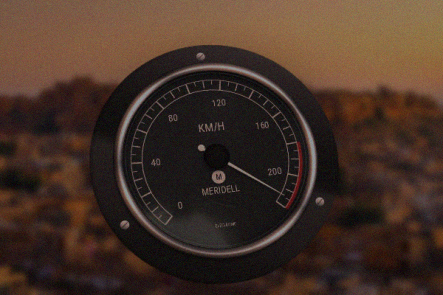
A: 215 km/h
